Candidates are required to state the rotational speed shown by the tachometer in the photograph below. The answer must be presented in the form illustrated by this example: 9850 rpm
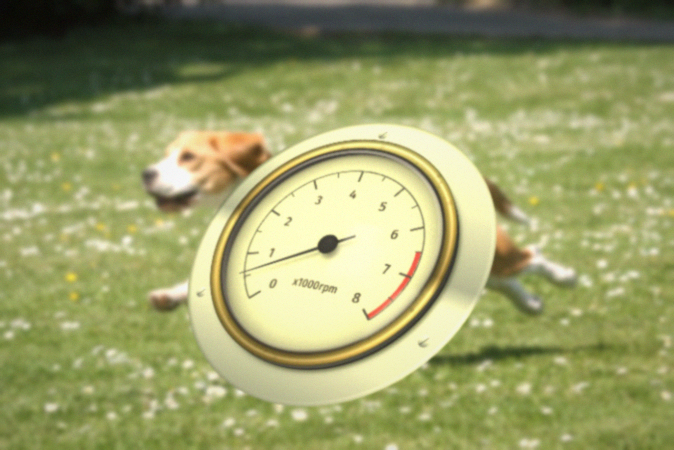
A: 500 rpm
